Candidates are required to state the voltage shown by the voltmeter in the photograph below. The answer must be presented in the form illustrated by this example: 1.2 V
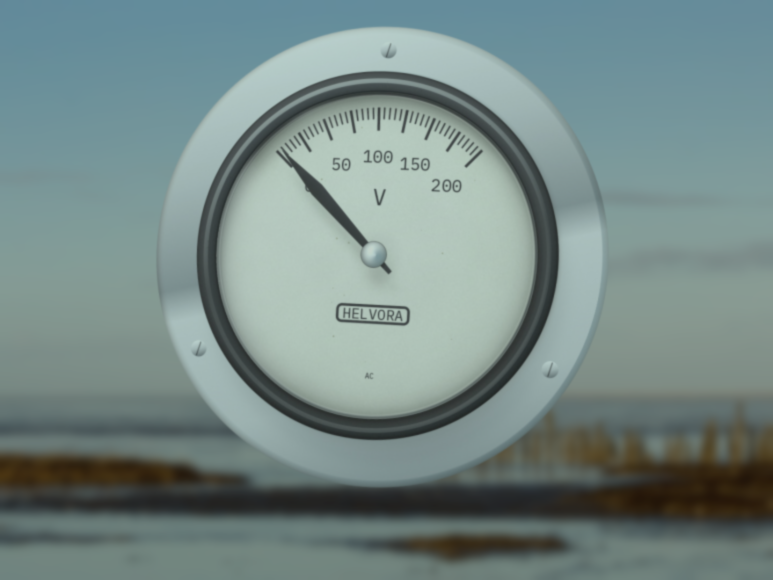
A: 5 V
